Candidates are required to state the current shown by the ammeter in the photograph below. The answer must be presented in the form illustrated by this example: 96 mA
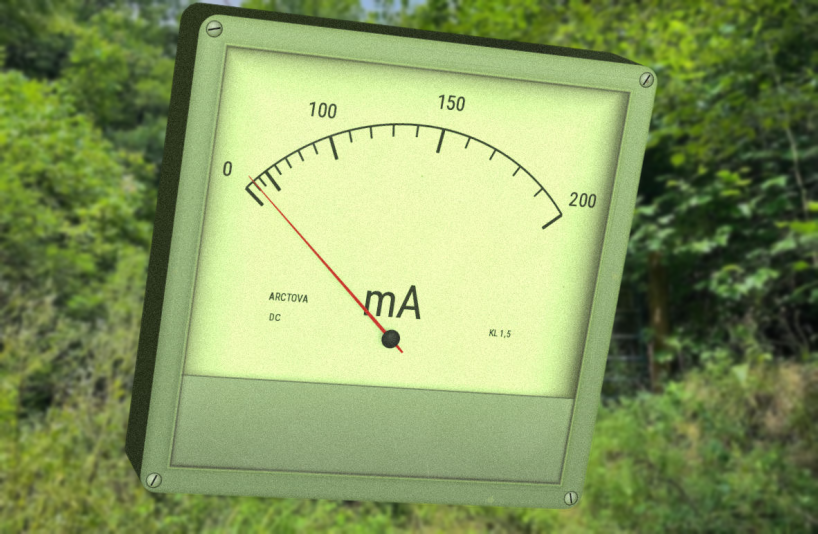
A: 30 mA
